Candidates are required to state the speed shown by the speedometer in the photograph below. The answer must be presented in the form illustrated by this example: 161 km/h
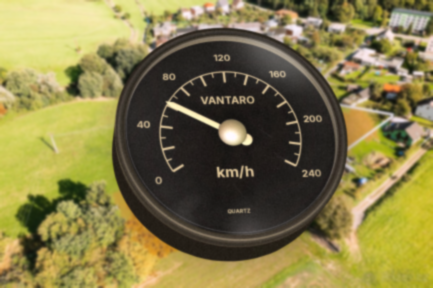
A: 60 km/h
